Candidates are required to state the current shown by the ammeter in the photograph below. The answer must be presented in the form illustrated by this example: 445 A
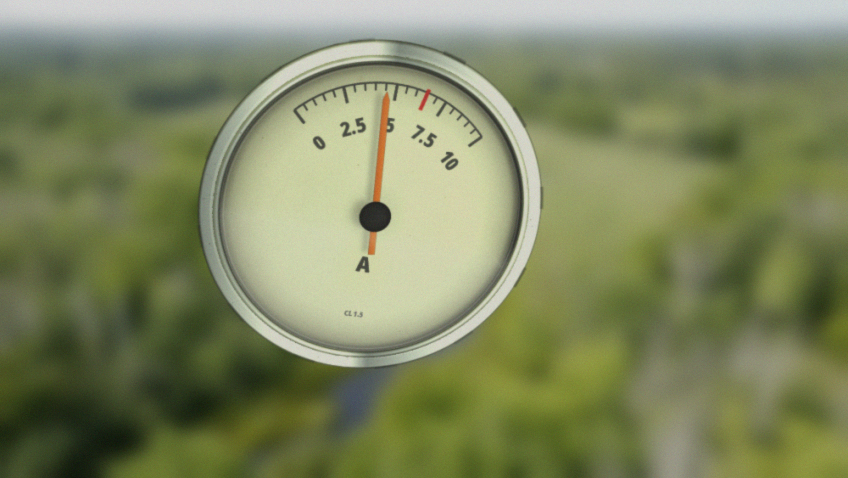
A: 4.5 A
